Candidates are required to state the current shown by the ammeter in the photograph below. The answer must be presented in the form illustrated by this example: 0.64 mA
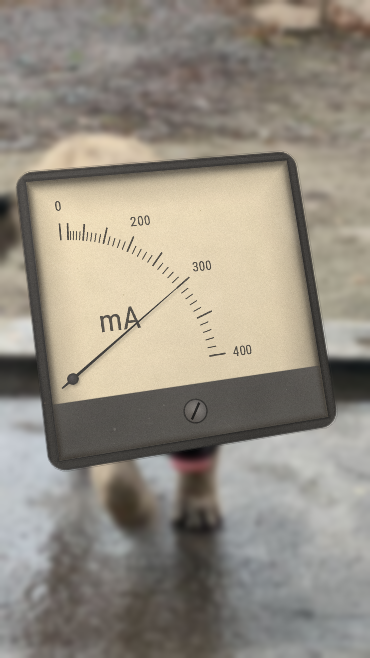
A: 300 mA
